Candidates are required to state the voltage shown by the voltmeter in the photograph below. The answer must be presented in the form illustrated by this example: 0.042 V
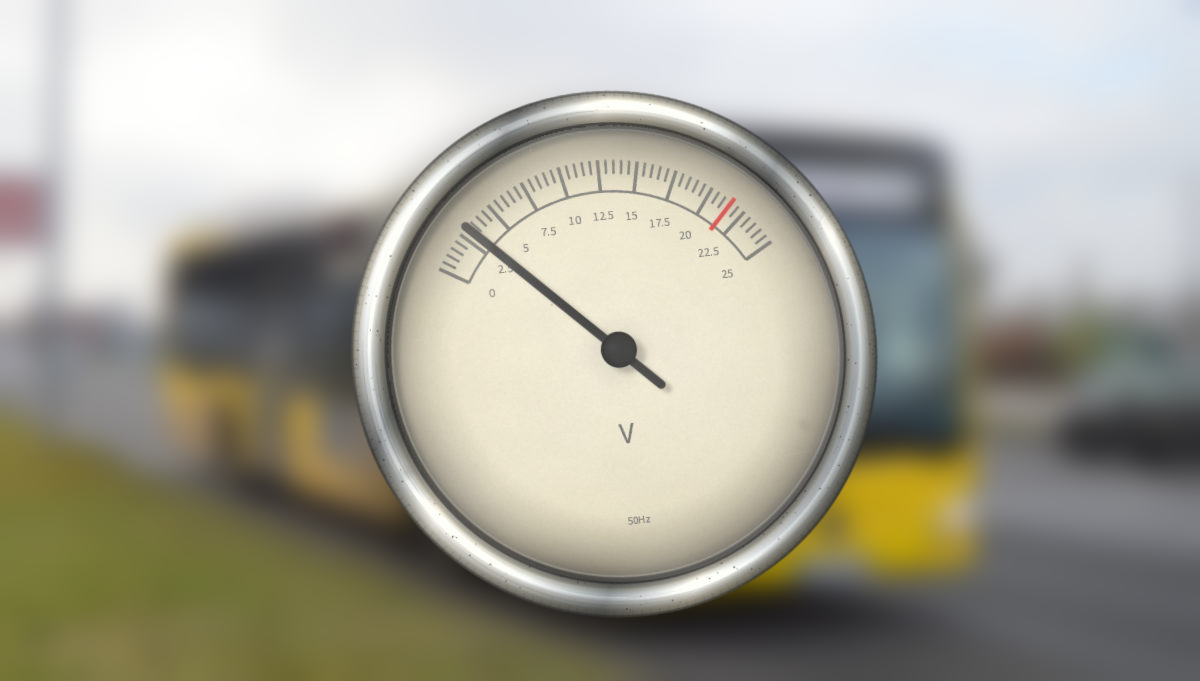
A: 3 V
